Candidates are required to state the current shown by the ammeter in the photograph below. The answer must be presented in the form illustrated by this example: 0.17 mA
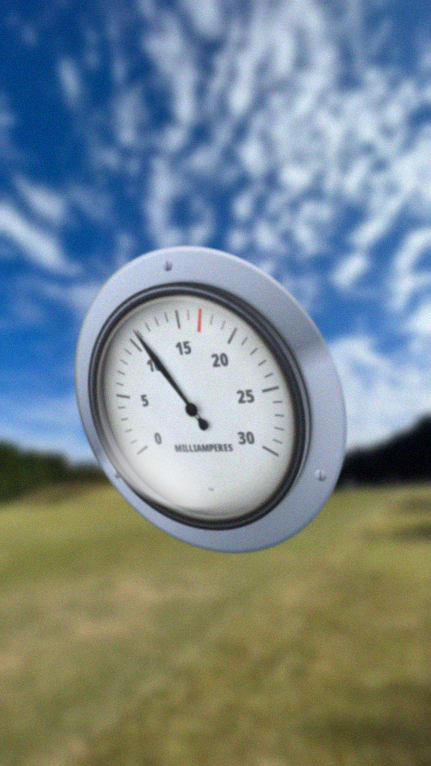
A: 11 mA
